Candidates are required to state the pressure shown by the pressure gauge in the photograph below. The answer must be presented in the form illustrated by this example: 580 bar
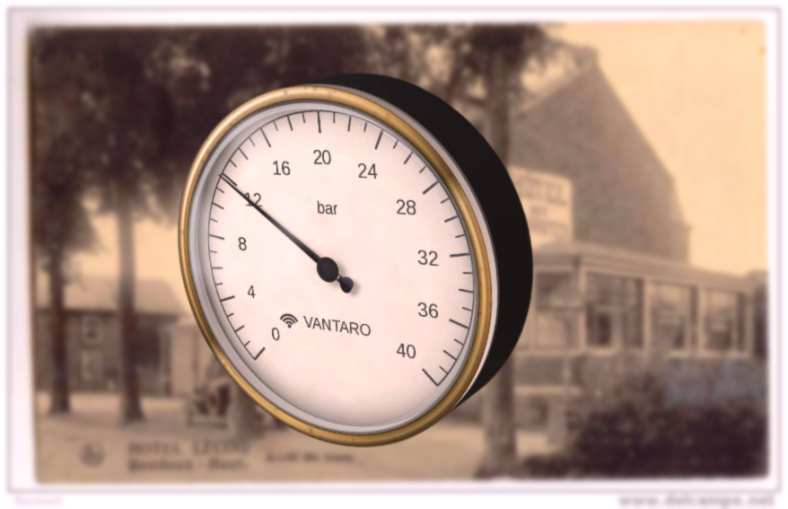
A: 12 bar
